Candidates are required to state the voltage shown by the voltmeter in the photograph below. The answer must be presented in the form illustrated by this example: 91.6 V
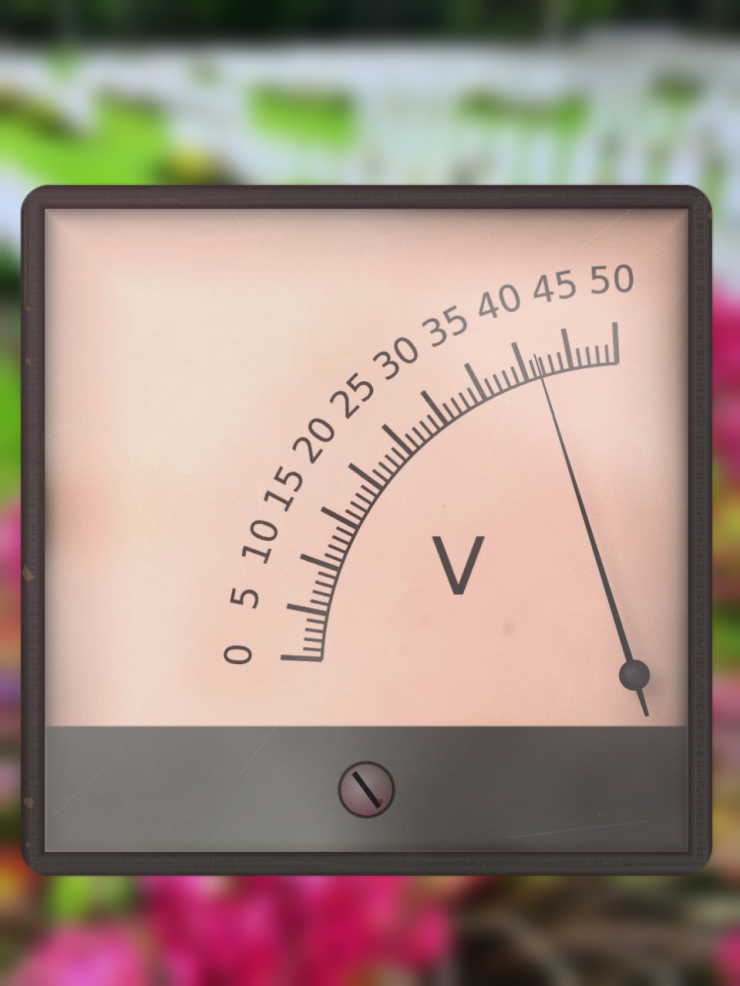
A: 41.5 V
